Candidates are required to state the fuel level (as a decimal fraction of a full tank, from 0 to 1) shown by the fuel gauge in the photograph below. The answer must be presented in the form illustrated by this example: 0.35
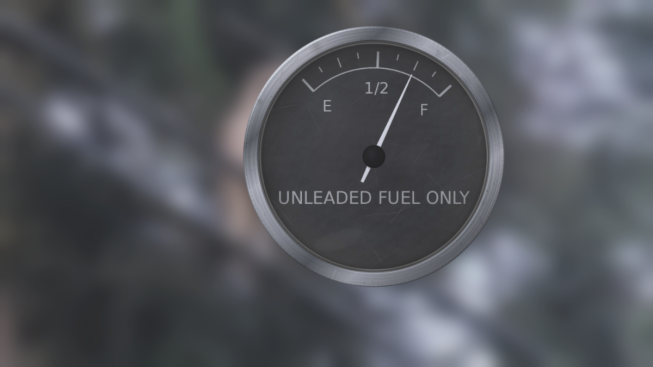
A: 0.75
